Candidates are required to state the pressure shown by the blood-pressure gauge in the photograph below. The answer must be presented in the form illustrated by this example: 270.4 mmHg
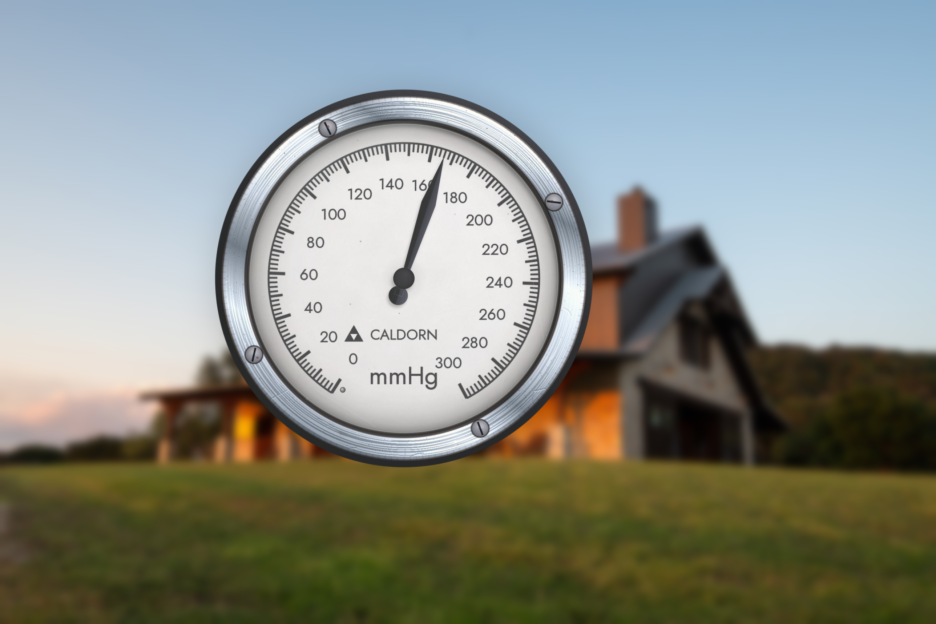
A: 166 mmHg
